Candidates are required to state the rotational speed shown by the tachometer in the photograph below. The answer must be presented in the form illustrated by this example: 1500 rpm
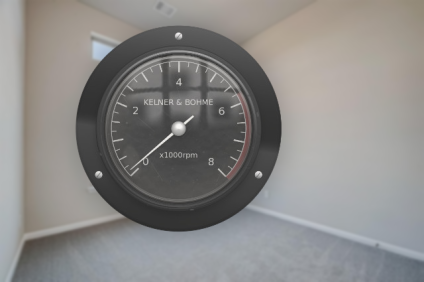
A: 125 rpm
